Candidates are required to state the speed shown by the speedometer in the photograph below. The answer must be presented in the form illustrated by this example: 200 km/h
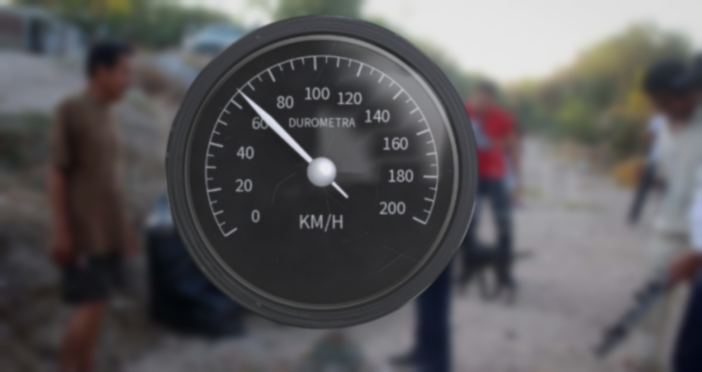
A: 65 km/h
